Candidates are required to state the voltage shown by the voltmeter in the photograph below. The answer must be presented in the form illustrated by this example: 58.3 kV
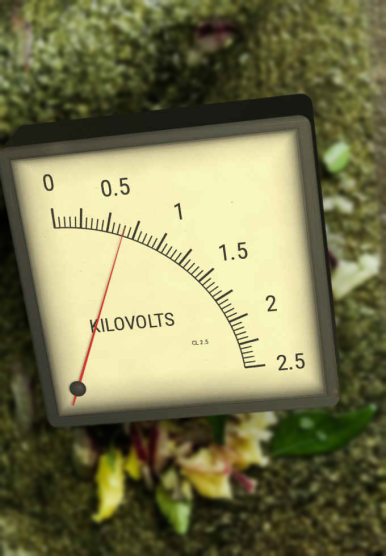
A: 0.65 kV
